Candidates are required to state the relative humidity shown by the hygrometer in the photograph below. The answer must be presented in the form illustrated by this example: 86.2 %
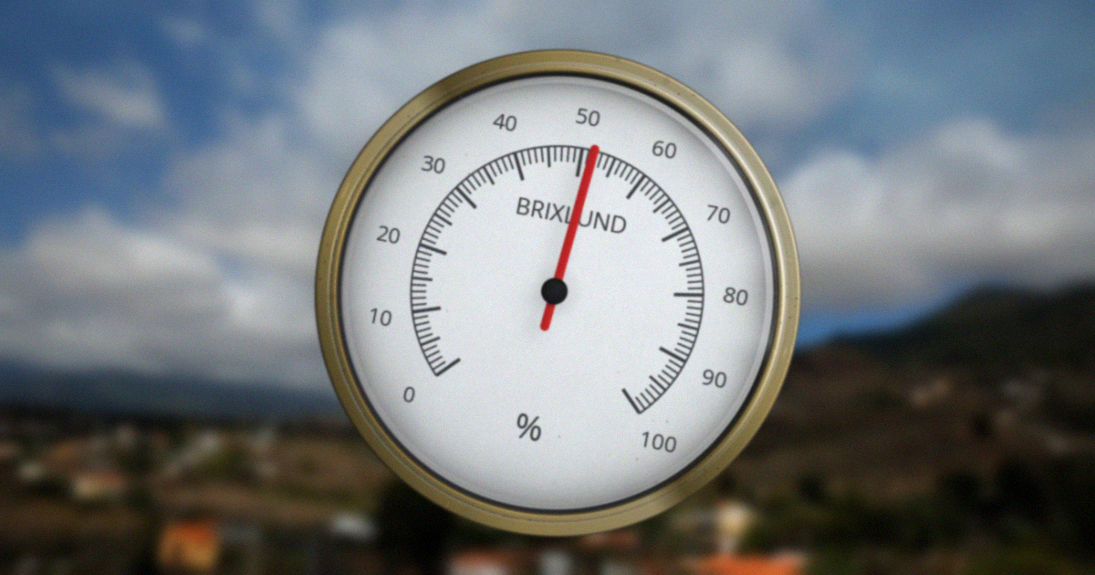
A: 52 %
